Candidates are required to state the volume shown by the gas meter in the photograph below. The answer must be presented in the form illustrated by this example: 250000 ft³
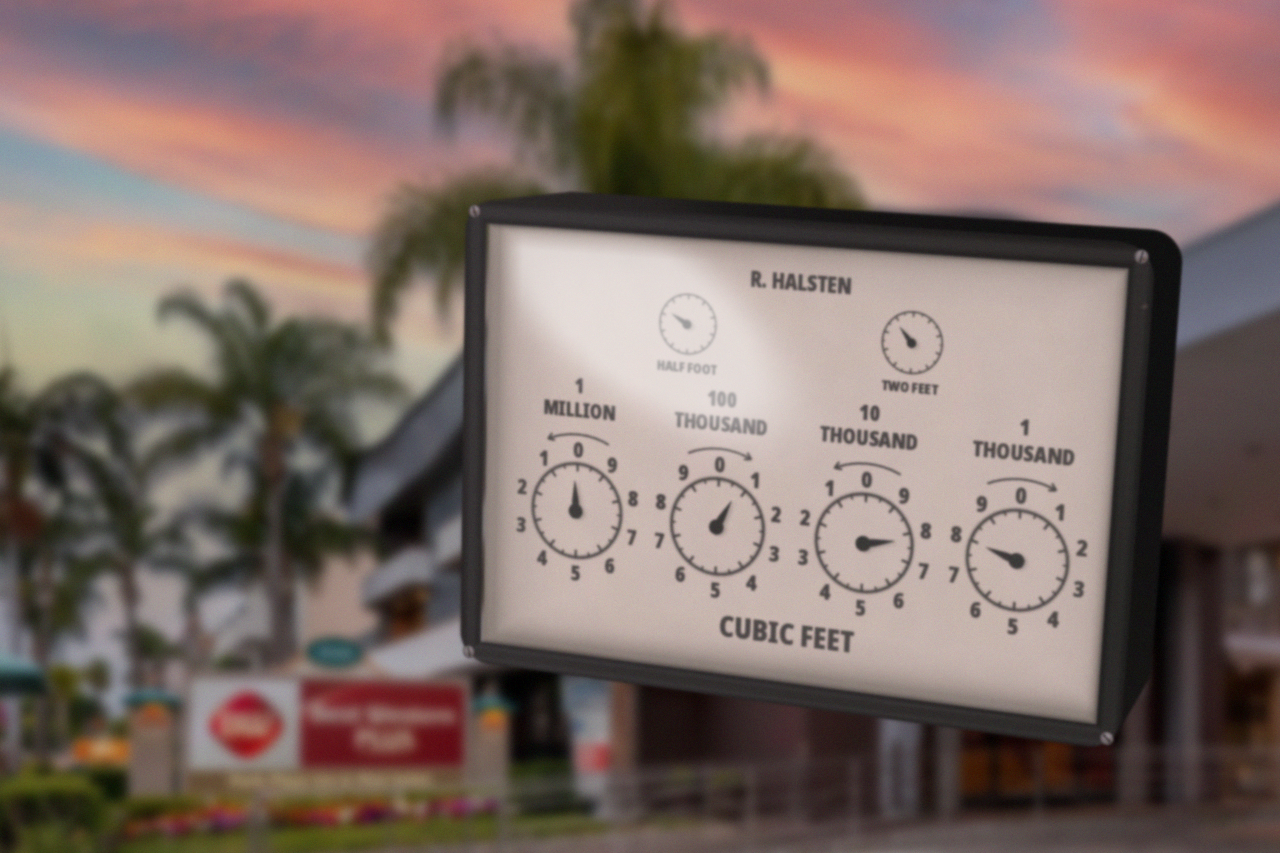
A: 7800 ft³
